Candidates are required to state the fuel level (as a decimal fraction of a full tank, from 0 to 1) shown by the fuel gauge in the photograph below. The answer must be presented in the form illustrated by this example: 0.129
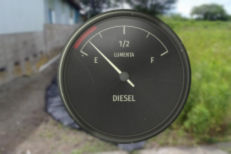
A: 0.125
